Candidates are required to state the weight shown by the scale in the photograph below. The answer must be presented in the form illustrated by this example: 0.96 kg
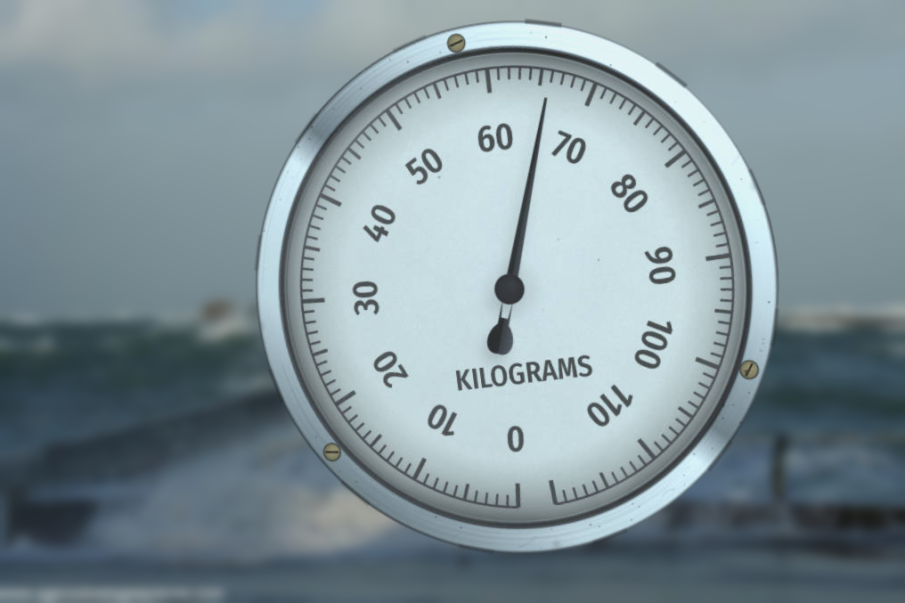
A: 66 kg
